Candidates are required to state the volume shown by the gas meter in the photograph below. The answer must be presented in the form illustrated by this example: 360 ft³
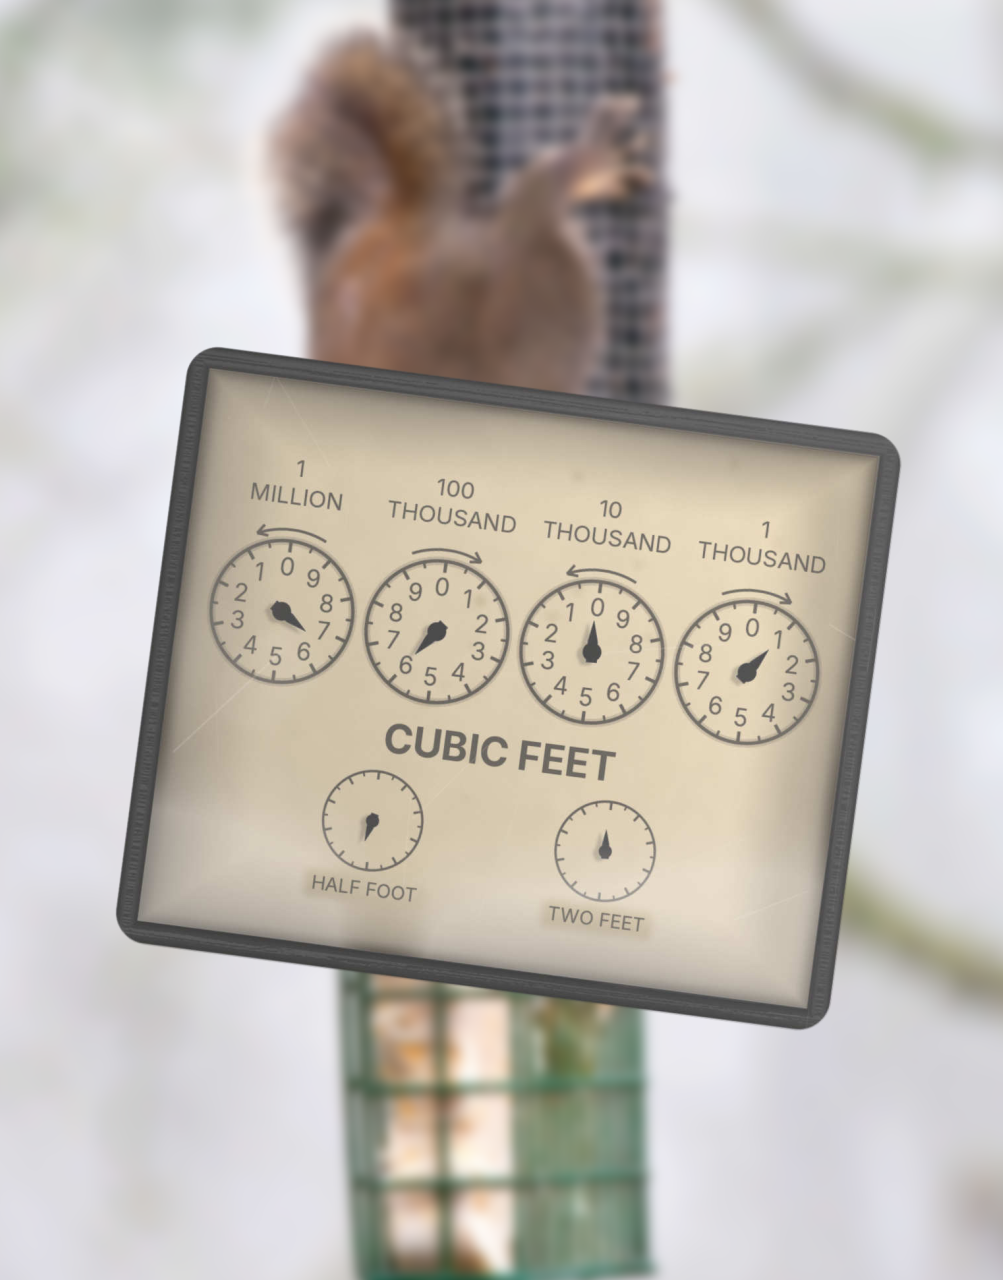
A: 660100 ft³
